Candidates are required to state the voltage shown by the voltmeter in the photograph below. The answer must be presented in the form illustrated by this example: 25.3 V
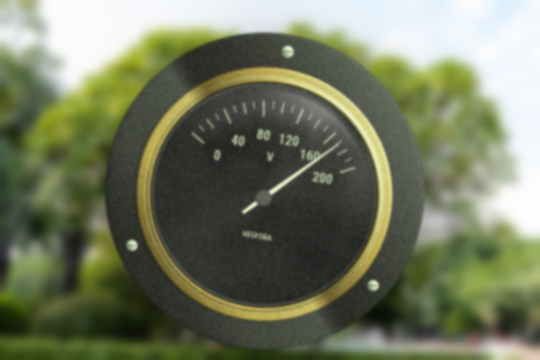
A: 170 V
